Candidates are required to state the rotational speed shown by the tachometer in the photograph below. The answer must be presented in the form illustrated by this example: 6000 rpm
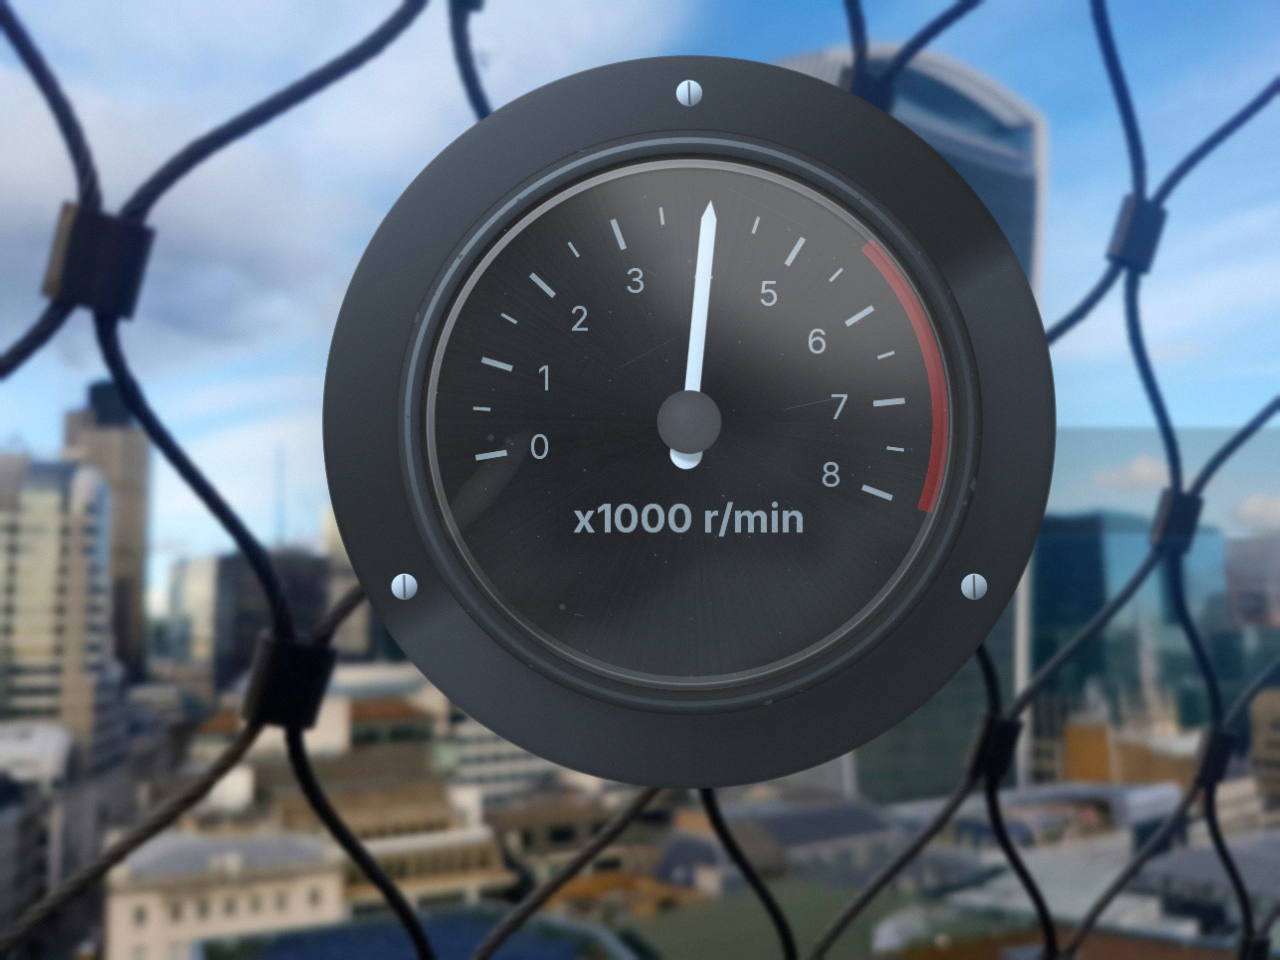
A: 4000 rpm
